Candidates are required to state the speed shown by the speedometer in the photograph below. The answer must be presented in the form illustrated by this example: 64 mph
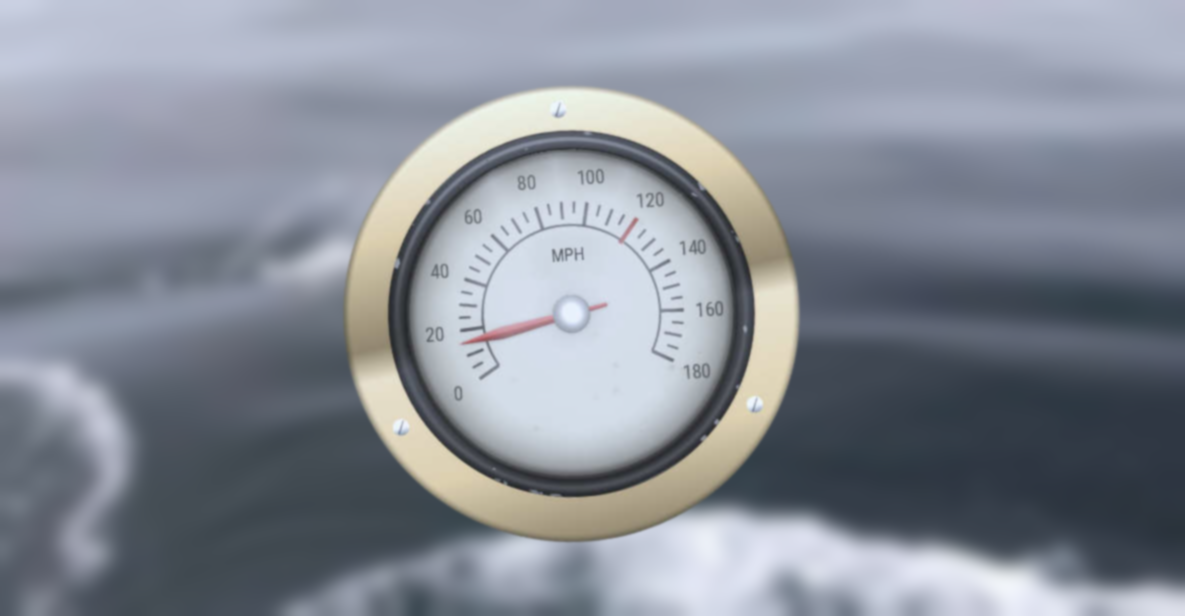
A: 15 mph
